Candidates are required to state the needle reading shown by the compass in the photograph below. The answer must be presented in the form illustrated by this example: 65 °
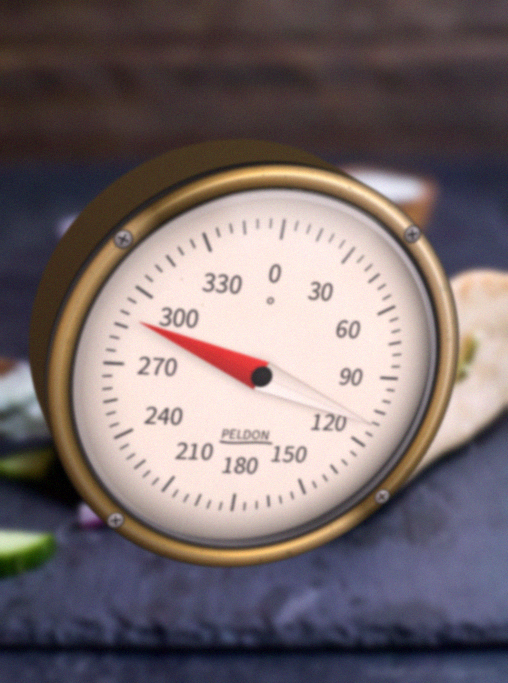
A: 290 °
